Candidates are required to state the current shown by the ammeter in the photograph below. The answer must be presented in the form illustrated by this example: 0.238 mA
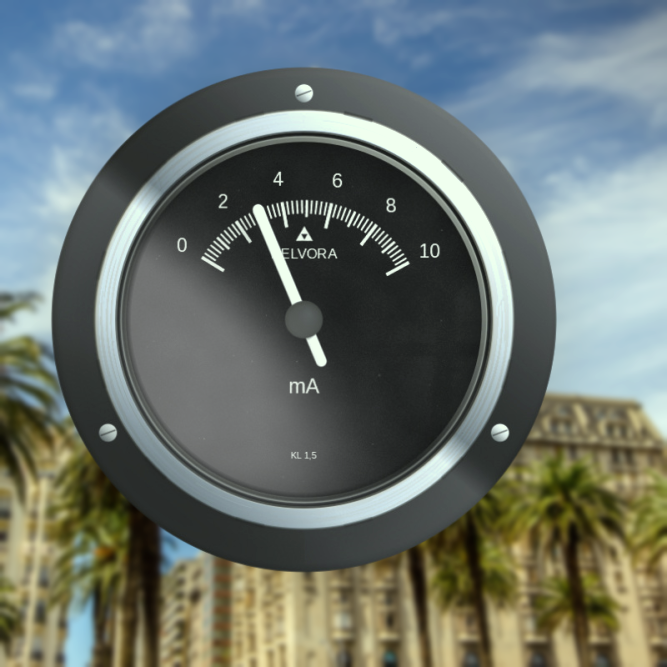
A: 3 mA
